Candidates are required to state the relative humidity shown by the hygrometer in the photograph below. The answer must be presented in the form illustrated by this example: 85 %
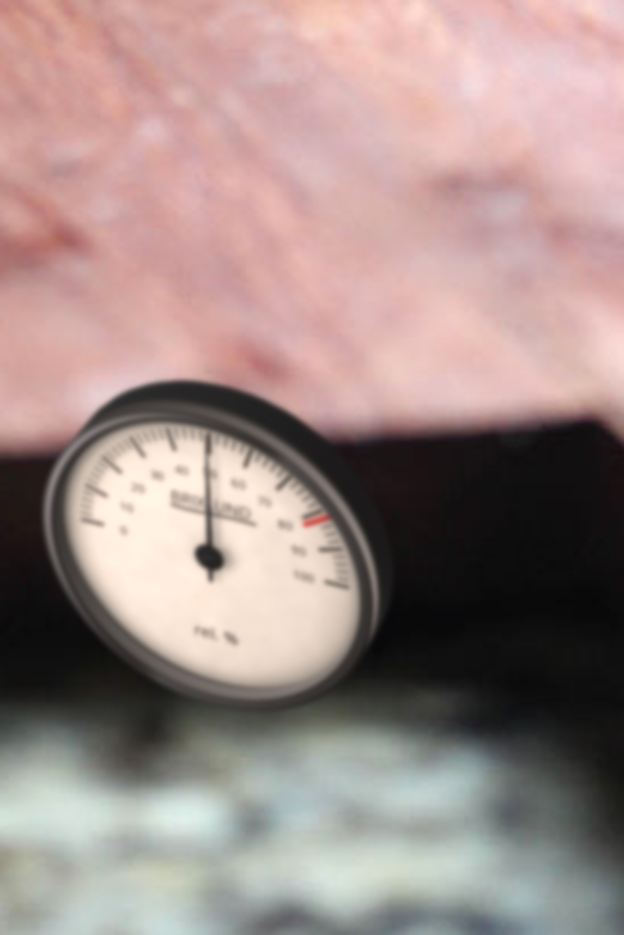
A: 50 %
